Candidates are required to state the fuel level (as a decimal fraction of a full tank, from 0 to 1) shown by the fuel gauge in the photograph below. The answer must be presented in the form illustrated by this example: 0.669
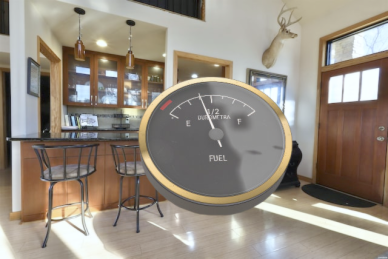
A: 0.375
